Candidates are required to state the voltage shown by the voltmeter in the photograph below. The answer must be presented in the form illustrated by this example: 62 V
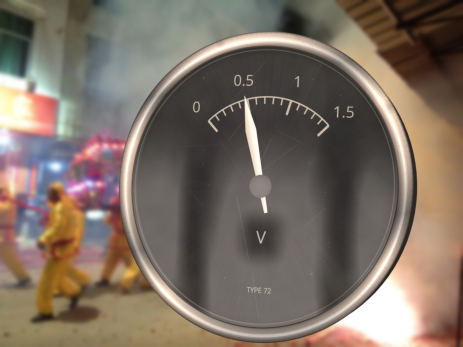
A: 0.5 V
